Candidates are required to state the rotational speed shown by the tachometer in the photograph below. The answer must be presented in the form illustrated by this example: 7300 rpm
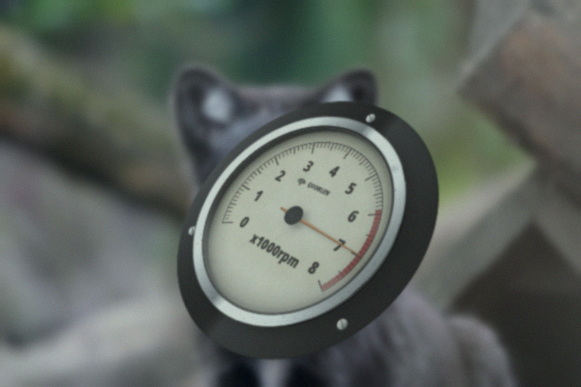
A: 7000 rpm
